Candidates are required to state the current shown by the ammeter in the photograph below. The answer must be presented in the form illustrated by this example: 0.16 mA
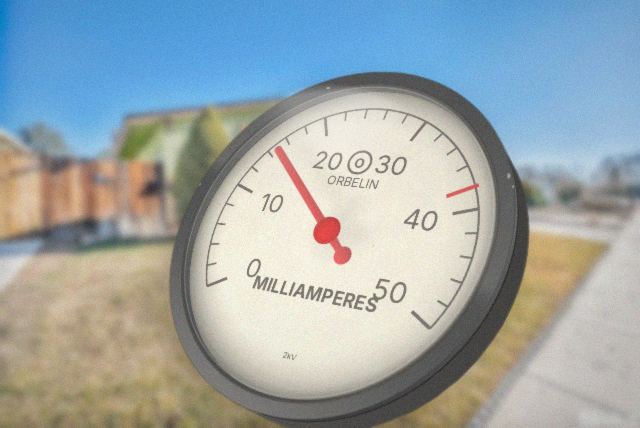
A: 15 mA
